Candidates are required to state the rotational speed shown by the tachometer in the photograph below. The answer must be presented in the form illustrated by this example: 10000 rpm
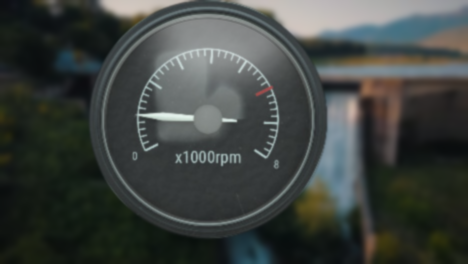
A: 1000 rpm
